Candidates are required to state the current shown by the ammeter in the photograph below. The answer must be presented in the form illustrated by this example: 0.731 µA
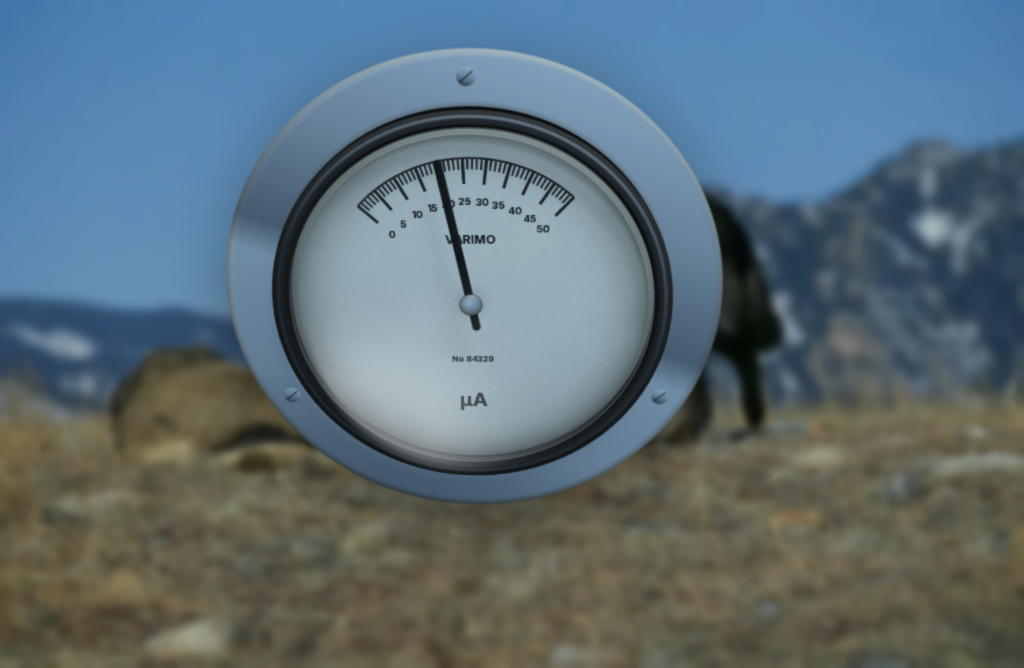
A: 20 µA
